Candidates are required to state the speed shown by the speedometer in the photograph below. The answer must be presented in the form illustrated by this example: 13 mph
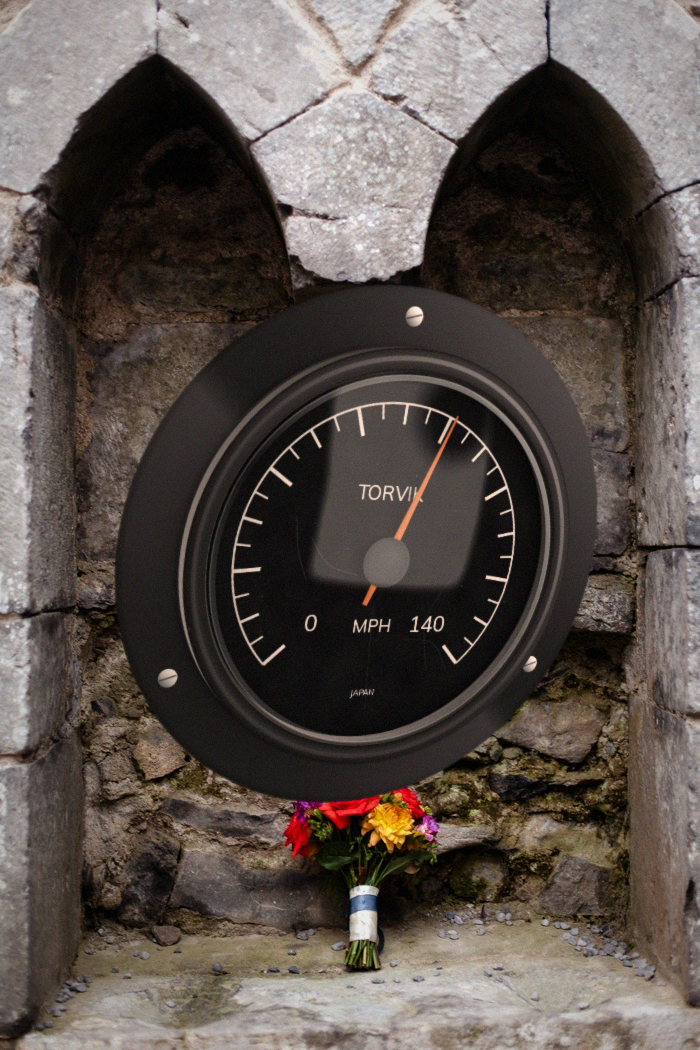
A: 80 mph
